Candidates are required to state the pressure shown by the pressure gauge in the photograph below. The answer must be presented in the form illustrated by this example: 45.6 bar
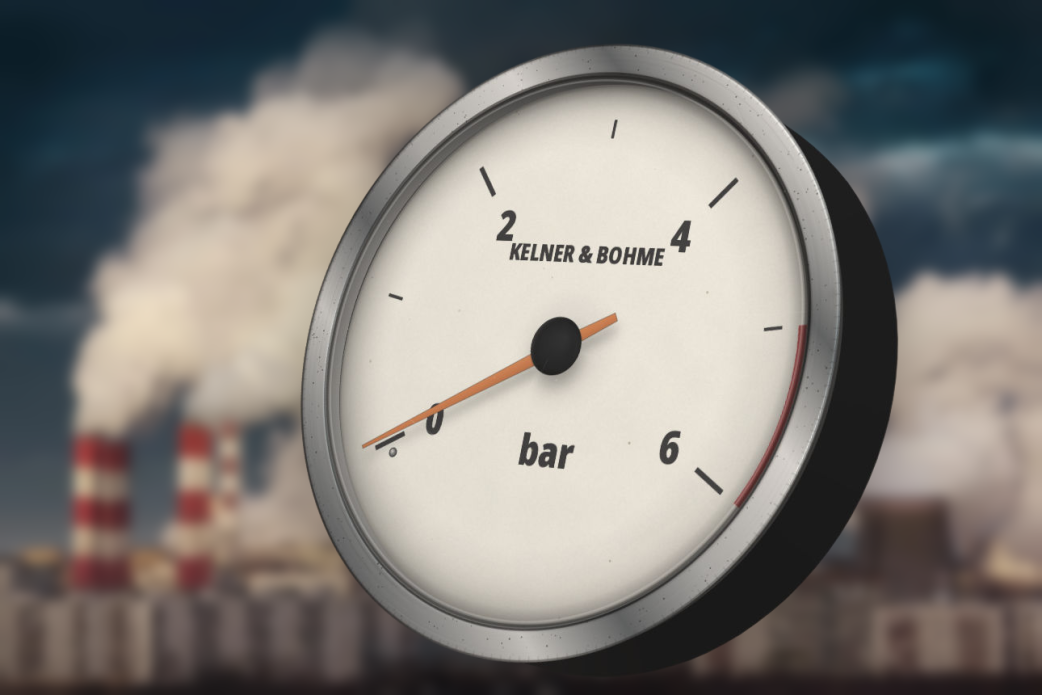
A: 0 bar
